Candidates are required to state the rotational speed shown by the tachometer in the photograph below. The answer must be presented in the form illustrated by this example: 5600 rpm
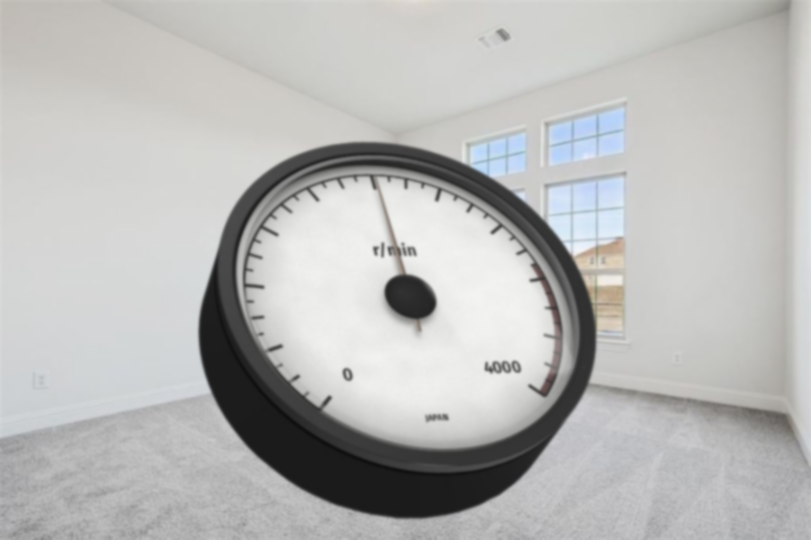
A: 2000 rpm
